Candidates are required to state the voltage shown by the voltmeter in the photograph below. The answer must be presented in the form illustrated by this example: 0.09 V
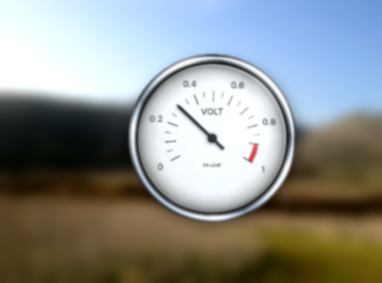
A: 0.3 V
